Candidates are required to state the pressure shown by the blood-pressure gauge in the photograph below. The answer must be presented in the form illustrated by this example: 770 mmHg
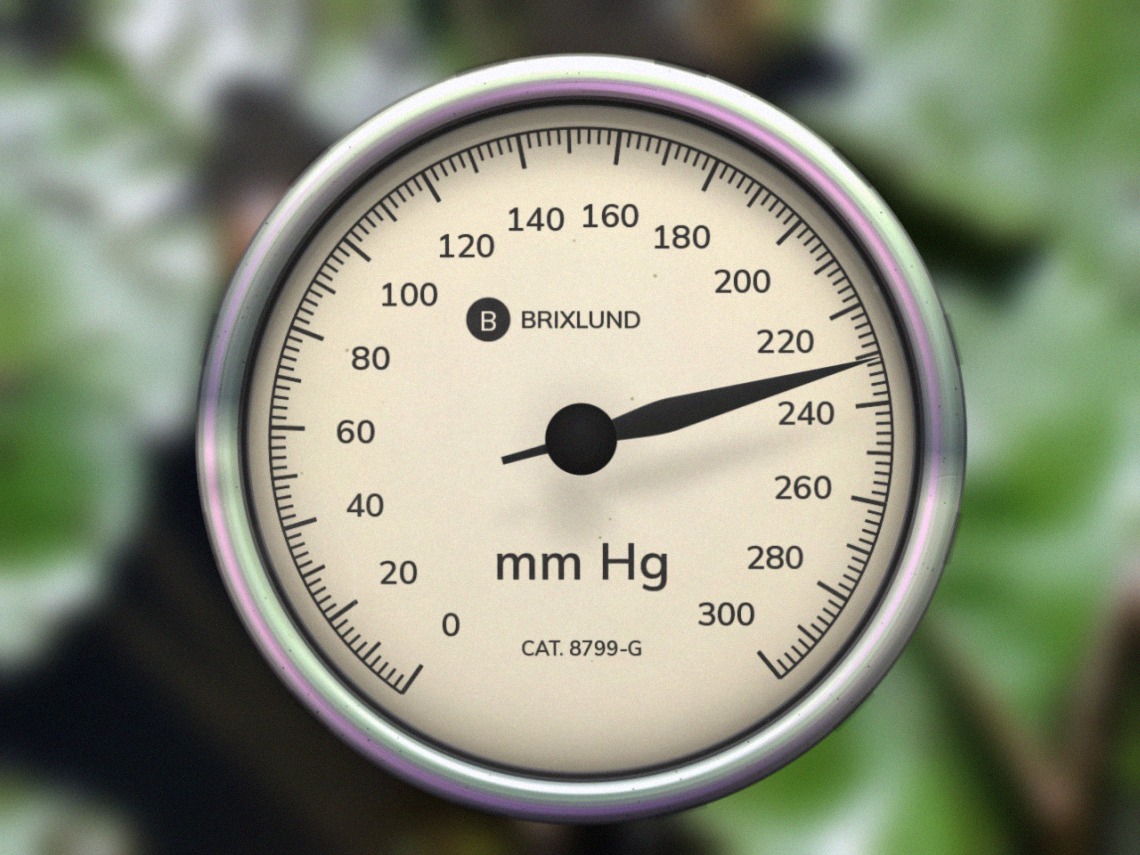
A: 231 mmHg
